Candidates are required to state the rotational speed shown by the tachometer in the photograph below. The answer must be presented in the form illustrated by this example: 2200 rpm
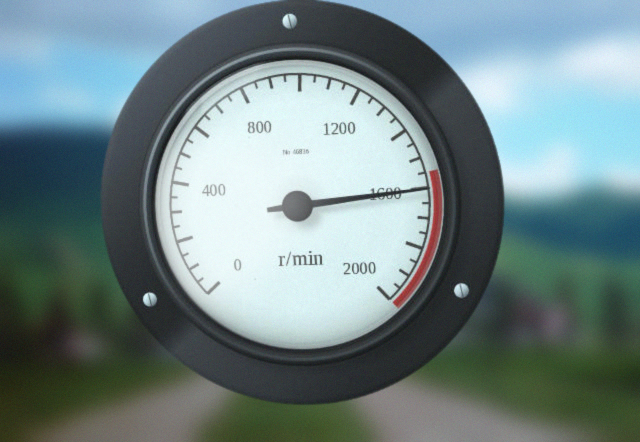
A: 1600 rpm
